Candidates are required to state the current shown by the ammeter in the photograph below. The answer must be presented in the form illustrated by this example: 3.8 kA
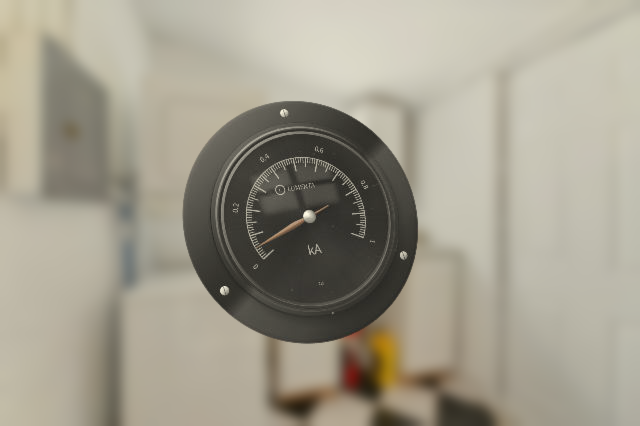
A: 0.05 kA
